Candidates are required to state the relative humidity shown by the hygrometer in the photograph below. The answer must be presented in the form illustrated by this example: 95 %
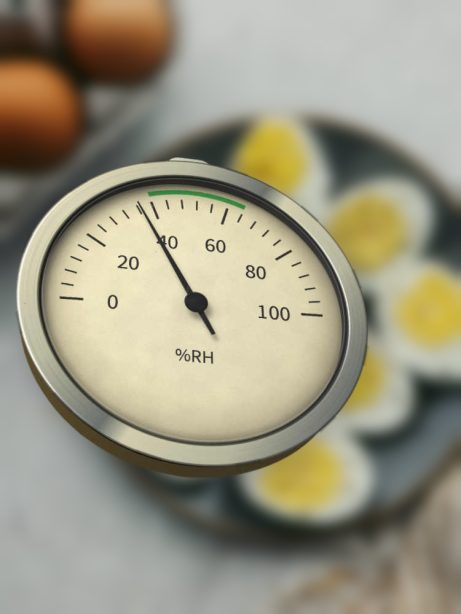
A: 36 %
